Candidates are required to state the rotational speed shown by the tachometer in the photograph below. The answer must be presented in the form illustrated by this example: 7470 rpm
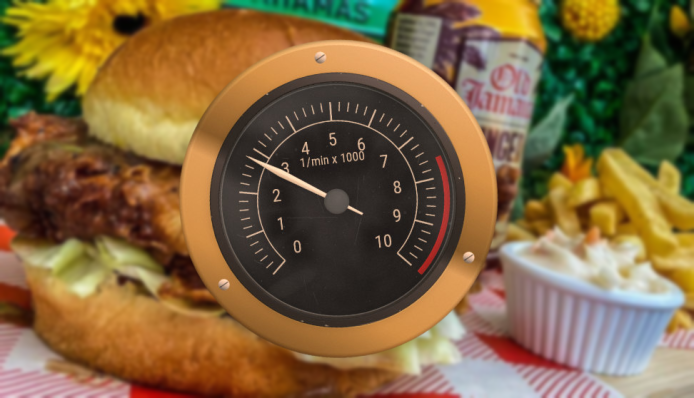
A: 2800 rpm
